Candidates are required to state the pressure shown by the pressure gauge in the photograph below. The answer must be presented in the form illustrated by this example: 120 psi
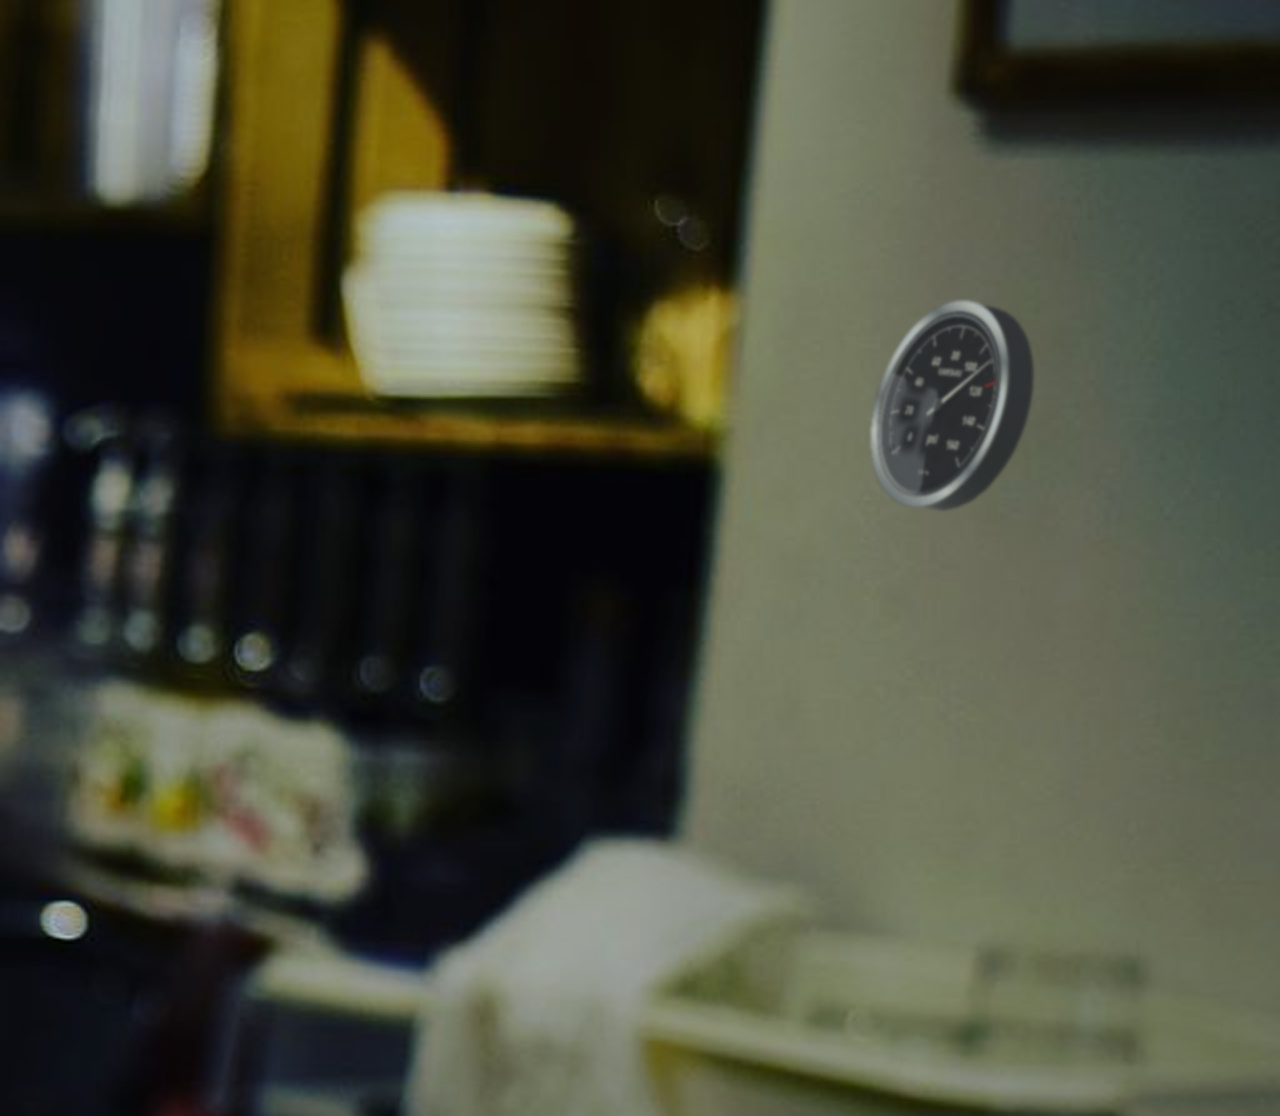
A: 110 psi
